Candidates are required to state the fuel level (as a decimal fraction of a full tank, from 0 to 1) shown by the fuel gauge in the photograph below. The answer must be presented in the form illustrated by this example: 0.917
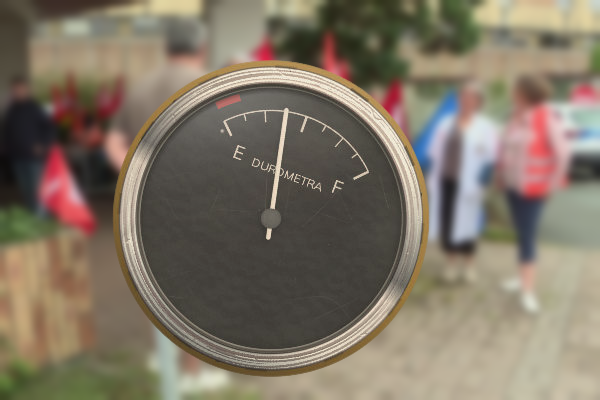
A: 0.375
